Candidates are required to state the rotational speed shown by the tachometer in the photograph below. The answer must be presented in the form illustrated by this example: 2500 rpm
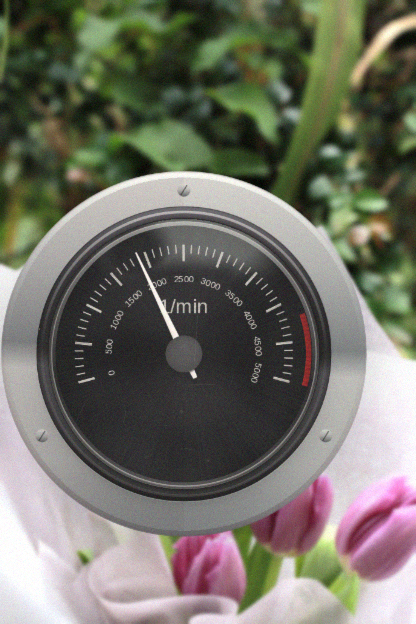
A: 1900 rpm
